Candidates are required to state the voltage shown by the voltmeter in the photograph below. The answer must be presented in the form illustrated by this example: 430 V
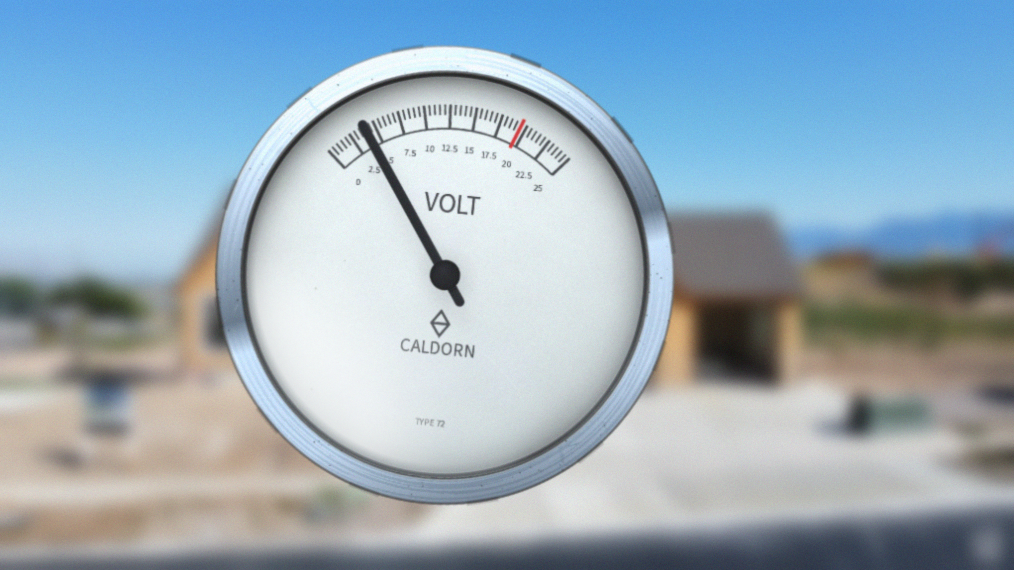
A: 4 V
